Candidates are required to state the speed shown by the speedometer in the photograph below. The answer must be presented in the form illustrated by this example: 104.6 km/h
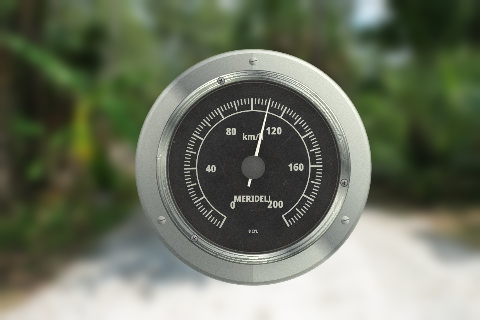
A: 110 km/h
